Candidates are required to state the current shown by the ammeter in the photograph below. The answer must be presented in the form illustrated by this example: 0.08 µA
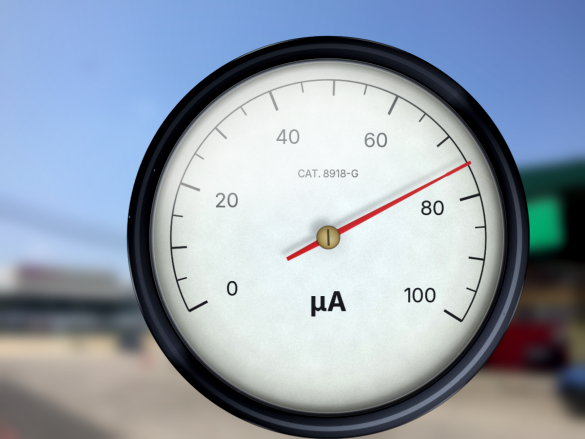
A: 75 µA
